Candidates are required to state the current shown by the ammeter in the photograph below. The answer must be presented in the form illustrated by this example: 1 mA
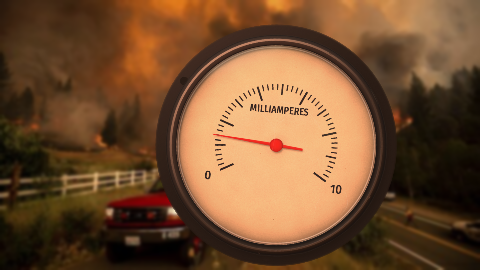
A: 1.4 mA
